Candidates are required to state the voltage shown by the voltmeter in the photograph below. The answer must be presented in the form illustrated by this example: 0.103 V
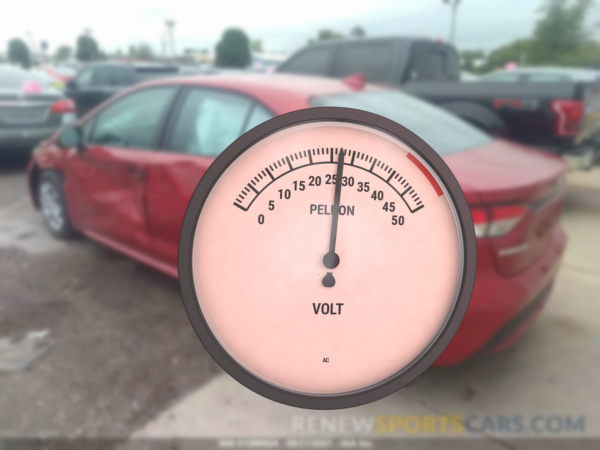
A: 27 V
